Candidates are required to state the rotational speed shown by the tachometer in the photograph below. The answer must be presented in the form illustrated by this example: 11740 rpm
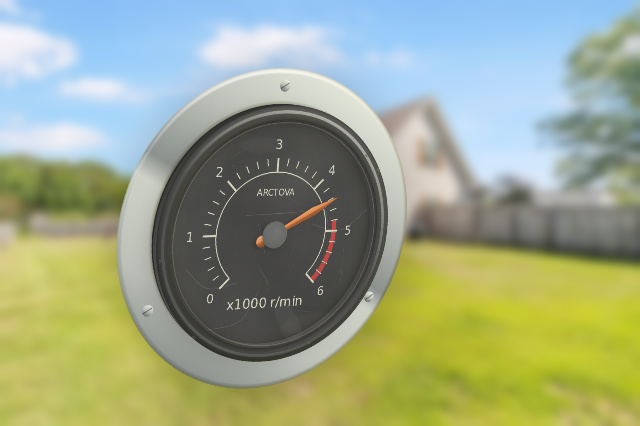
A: 4400 rpm
